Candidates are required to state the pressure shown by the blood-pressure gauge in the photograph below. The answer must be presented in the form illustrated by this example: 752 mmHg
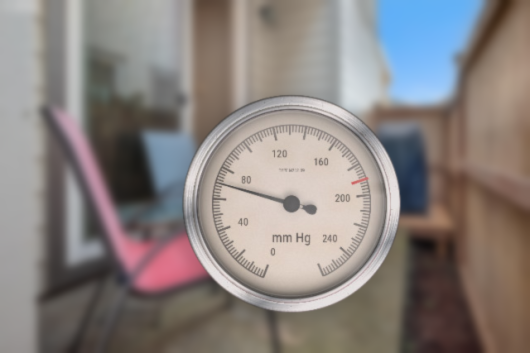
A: 70 mmHg
